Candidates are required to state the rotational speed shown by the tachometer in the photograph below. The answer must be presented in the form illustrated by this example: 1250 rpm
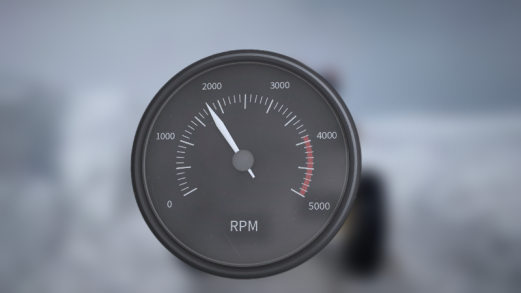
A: 1800 rpm
